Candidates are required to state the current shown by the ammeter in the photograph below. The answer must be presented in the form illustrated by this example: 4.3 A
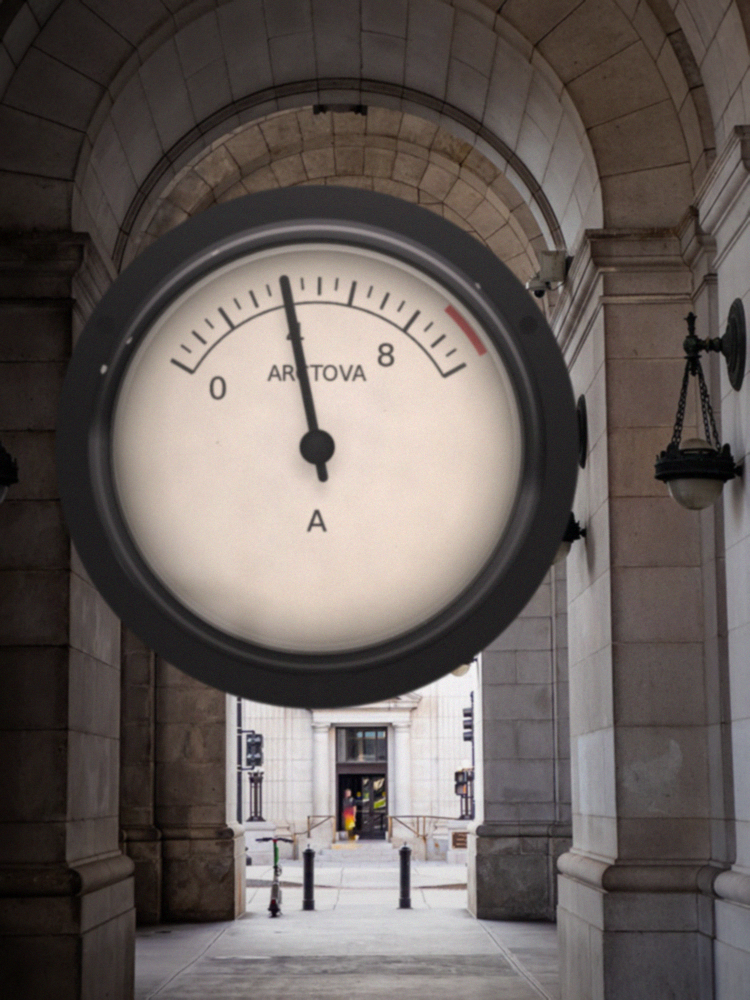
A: 4 A
